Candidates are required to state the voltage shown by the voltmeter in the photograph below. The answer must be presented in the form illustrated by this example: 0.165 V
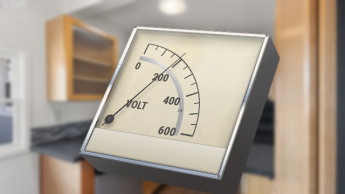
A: 200 V
